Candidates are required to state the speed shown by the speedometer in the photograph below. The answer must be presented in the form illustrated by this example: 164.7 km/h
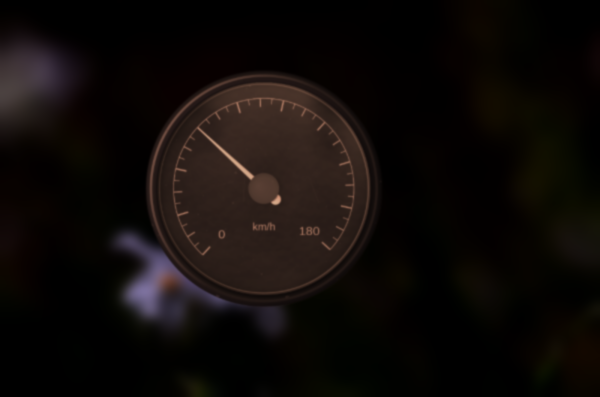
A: 60 km/h
